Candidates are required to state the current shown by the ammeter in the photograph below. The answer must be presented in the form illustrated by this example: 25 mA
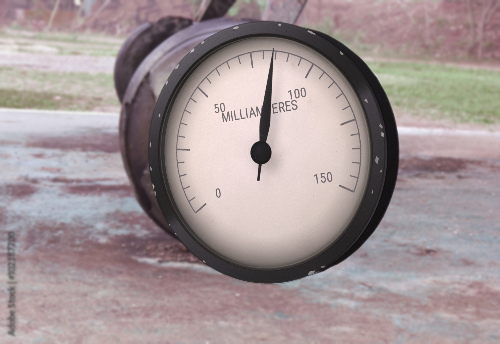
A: 85 mA
